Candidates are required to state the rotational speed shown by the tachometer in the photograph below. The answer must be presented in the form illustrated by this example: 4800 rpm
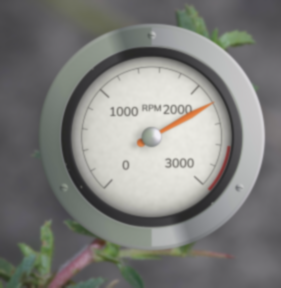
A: 2200 rpm
